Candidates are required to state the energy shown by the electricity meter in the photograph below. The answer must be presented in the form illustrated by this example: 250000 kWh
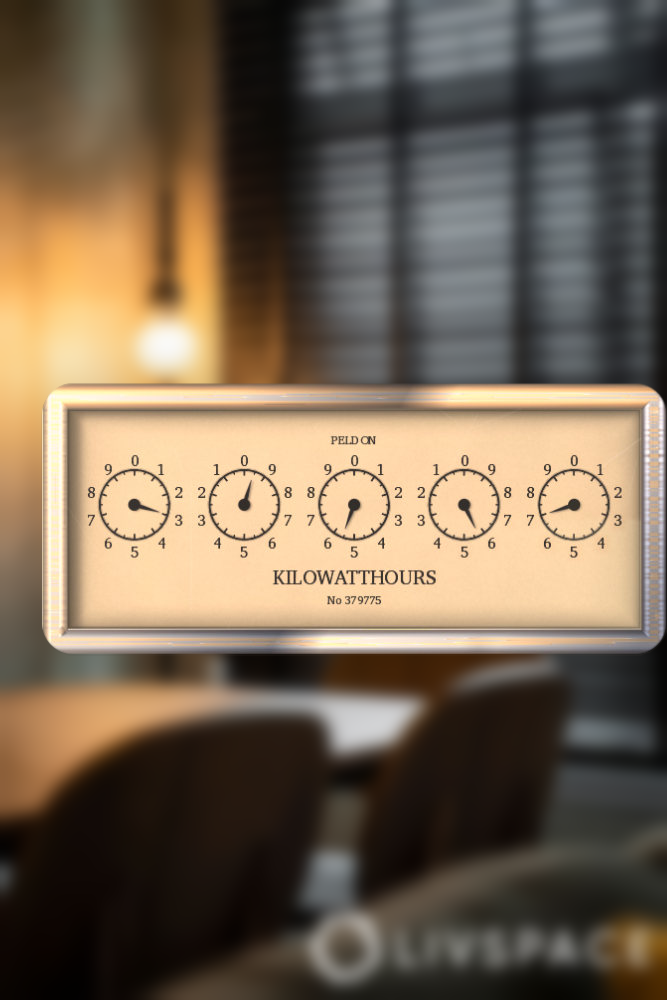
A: 29557 kWh
